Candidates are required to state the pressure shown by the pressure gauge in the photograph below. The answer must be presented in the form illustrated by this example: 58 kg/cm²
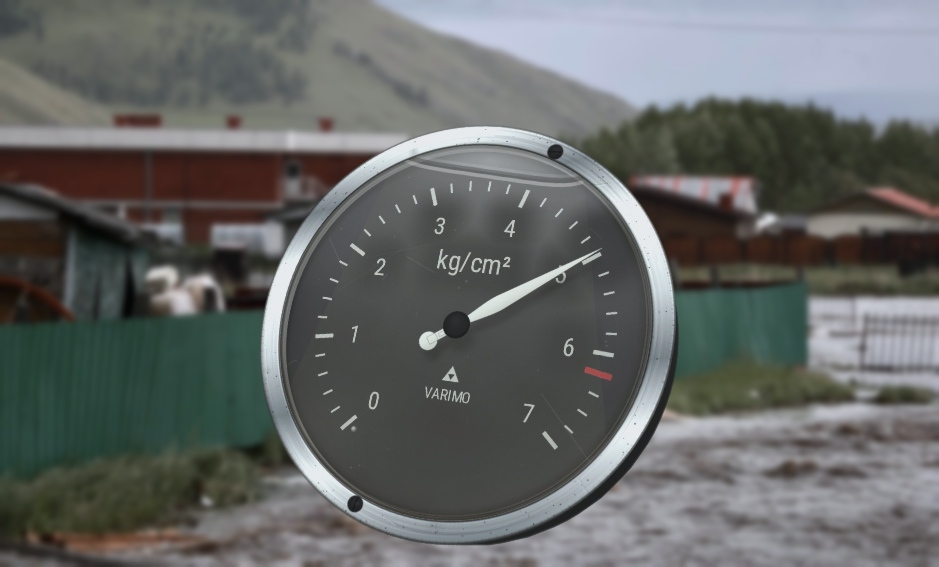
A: 5 kg/cm²
